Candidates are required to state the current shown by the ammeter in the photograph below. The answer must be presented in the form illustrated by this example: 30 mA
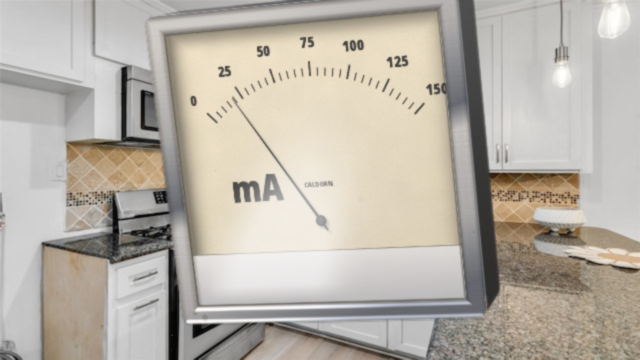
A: 20 mA
